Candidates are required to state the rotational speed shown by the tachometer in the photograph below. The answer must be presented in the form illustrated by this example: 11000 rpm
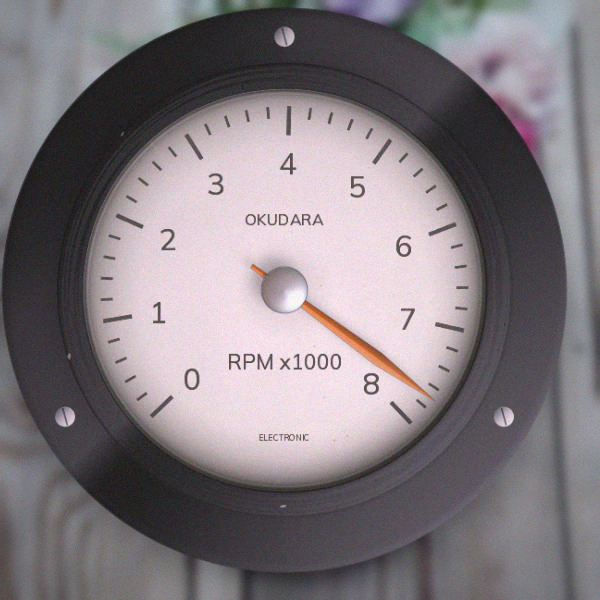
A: 7700 rpm
